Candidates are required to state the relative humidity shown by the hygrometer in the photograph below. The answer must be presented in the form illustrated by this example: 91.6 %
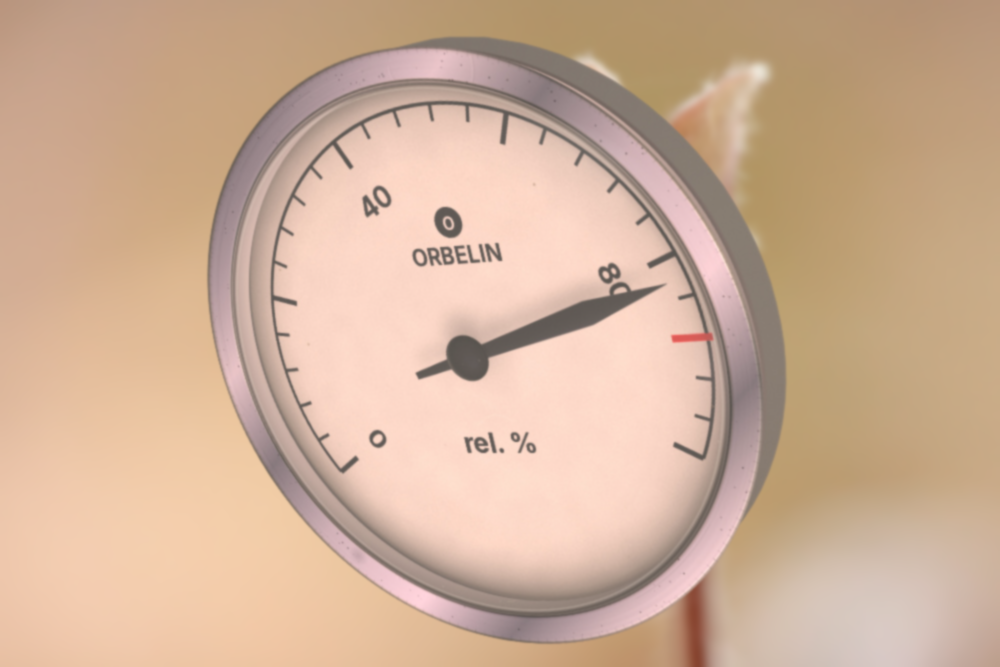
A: 82 %
